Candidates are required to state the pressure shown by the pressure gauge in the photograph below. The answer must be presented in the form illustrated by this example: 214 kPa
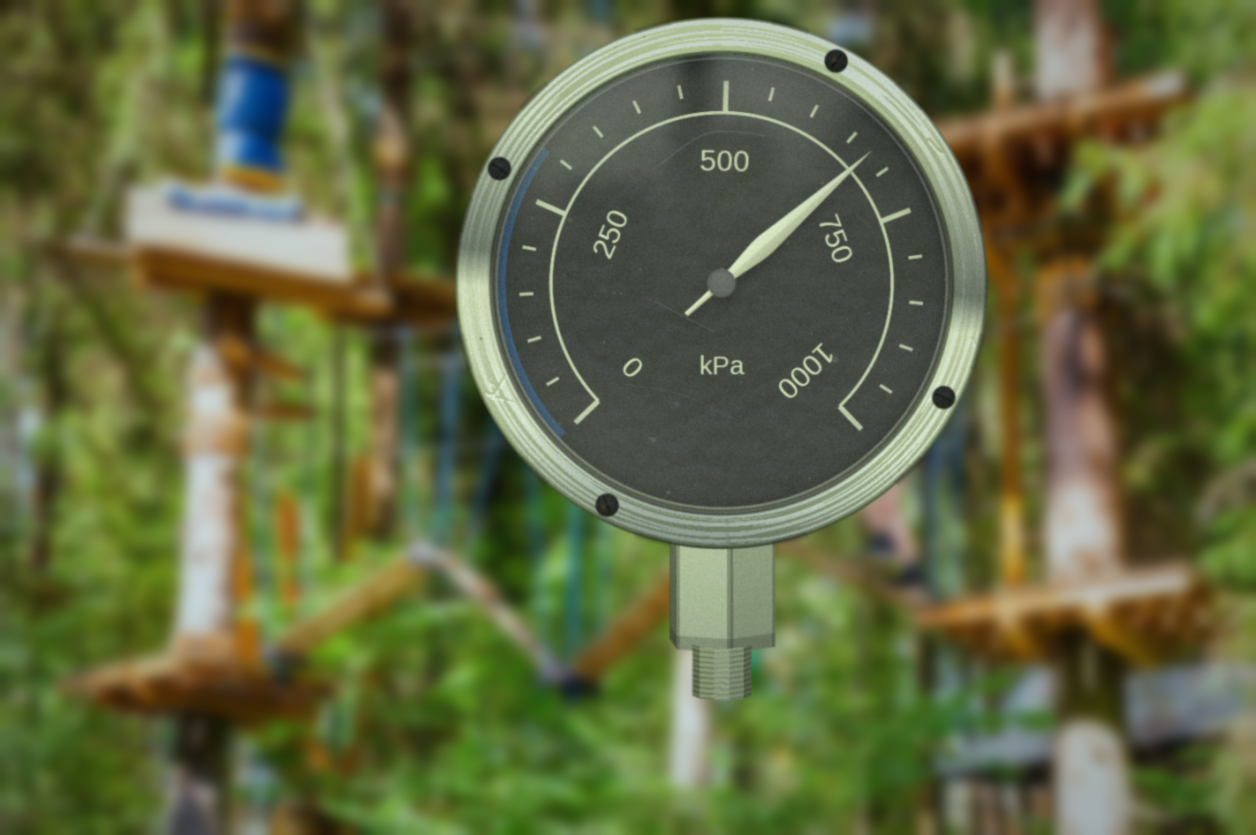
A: 675 kPa
